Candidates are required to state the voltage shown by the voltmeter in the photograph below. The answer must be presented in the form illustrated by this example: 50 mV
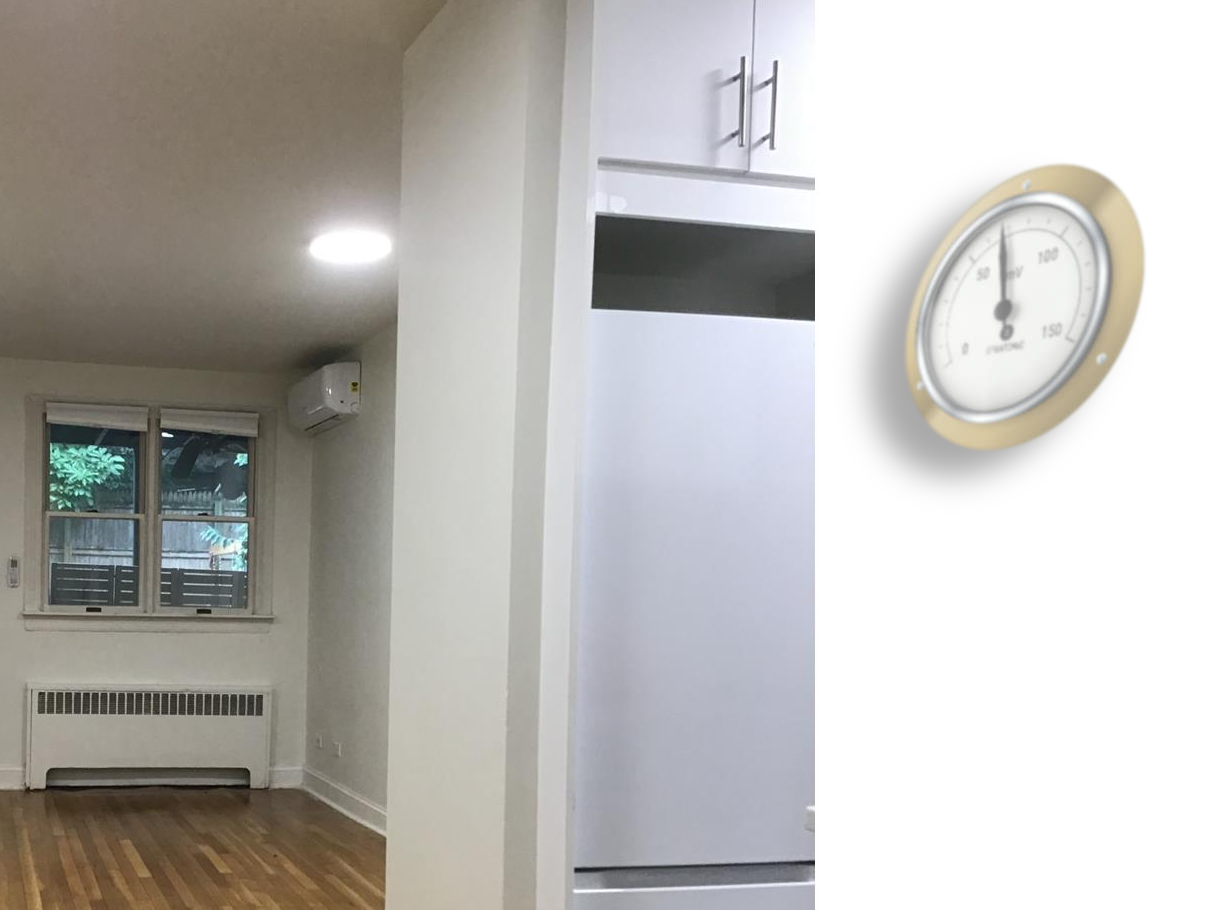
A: 70 mV
